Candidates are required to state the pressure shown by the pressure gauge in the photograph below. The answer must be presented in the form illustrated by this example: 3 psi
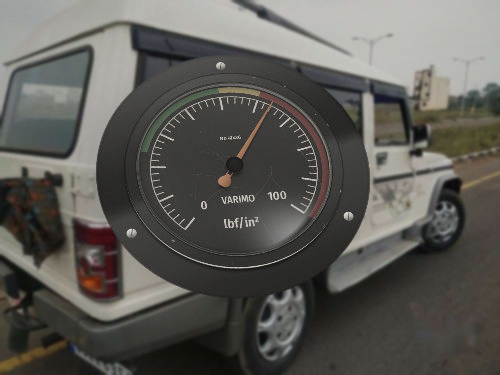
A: 64 psi
